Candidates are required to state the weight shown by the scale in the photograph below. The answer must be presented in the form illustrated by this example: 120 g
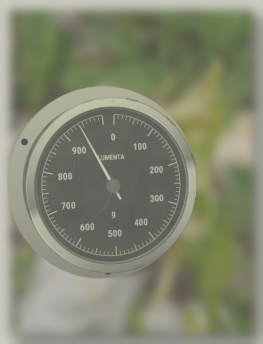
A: 940 g
